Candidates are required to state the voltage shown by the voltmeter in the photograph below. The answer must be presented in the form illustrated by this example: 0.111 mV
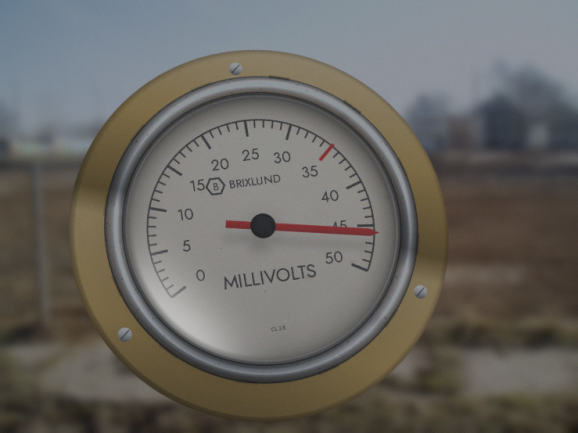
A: 46 mV
